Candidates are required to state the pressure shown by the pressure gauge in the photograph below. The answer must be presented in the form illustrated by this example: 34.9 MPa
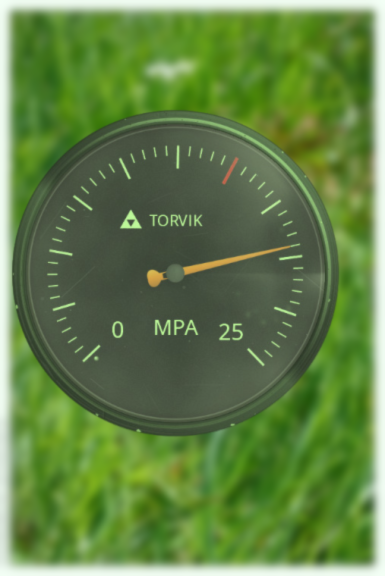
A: 19.5 MPa
